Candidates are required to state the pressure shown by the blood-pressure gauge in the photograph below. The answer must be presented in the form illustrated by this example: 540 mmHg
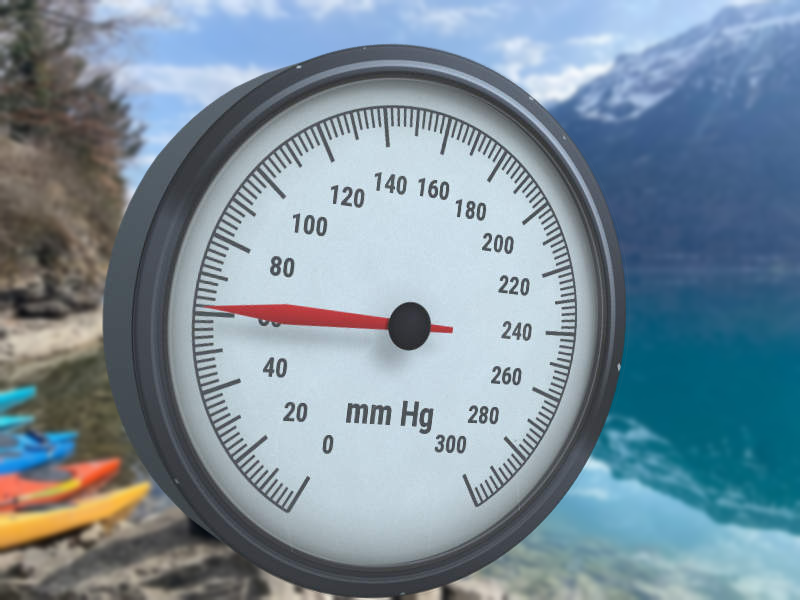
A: 62 mmHg
